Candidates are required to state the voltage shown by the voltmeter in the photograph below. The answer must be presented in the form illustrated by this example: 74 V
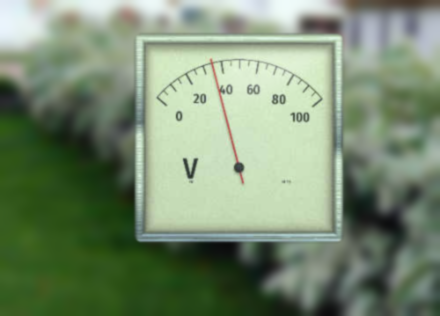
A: 35 V
